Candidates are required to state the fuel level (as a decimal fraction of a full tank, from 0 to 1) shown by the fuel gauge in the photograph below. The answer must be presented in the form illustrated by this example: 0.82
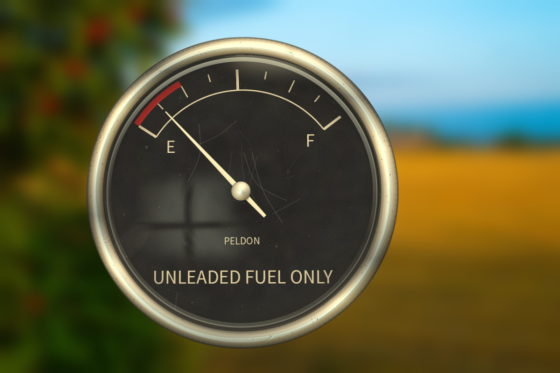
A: 0.125
